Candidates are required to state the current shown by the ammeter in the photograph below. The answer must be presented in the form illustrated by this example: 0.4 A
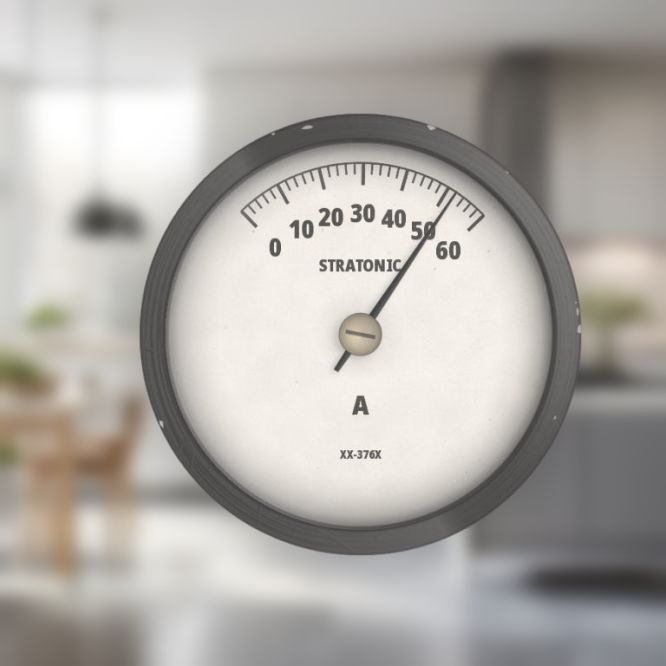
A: 52 A
